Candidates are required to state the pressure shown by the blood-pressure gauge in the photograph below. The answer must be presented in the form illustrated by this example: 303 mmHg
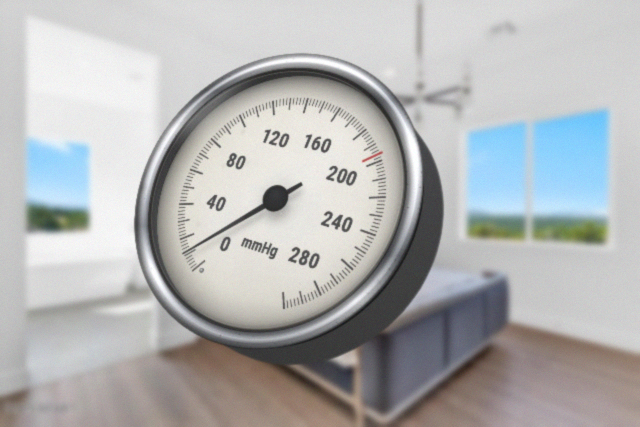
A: 10 mmHg
